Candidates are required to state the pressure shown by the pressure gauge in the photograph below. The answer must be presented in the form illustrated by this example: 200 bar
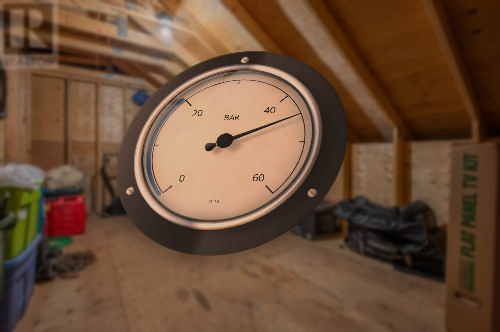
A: 45 bar
